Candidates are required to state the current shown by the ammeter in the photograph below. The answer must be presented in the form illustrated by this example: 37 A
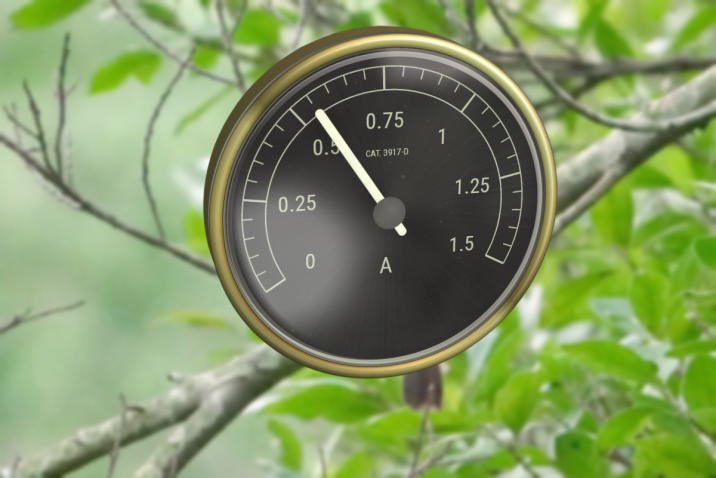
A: 0.55 A
